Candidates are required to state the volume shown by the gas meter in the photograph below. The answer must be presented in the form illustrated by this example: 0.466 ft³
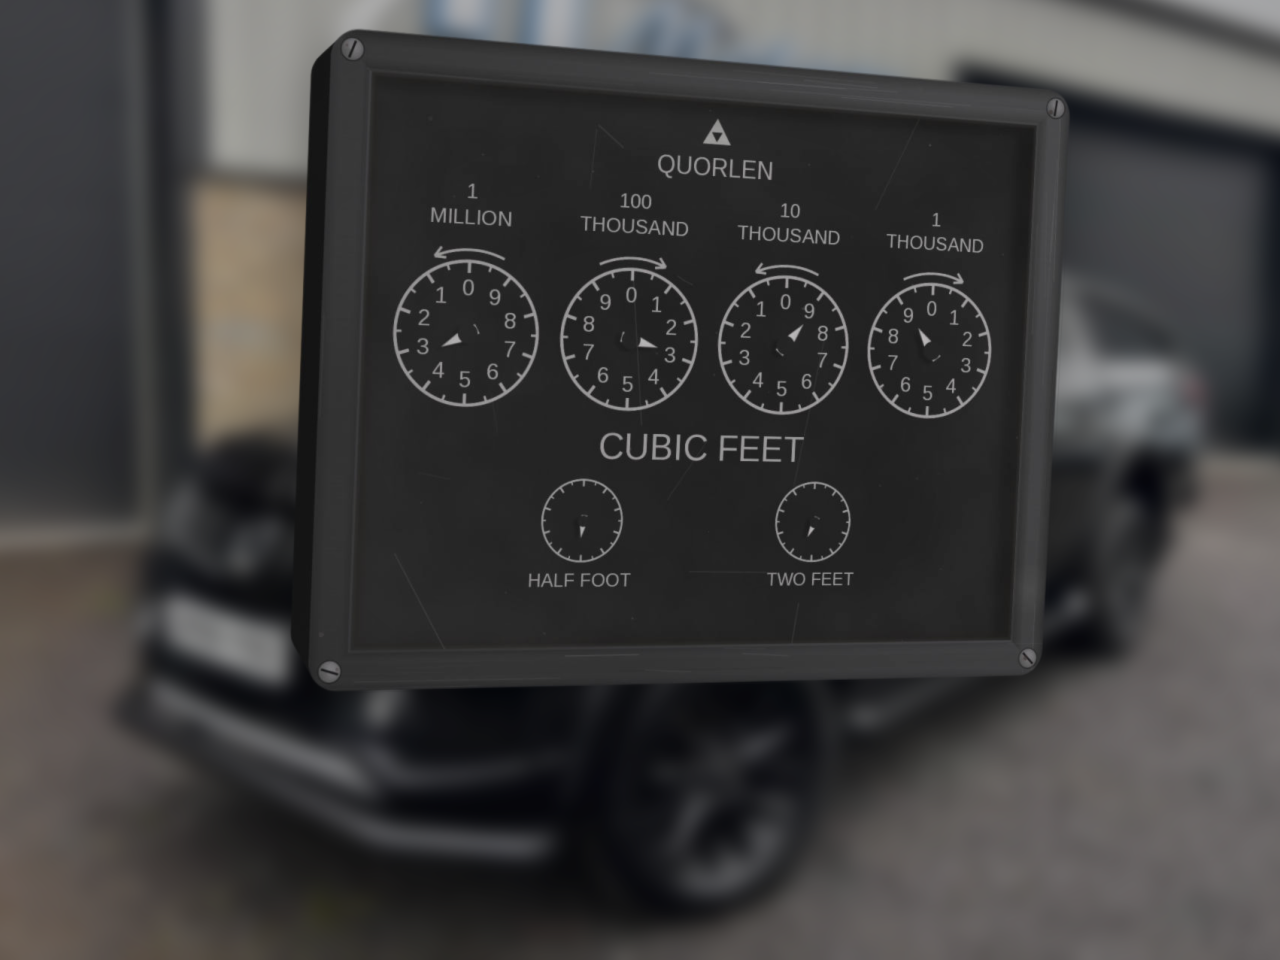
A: 328900 ft³
